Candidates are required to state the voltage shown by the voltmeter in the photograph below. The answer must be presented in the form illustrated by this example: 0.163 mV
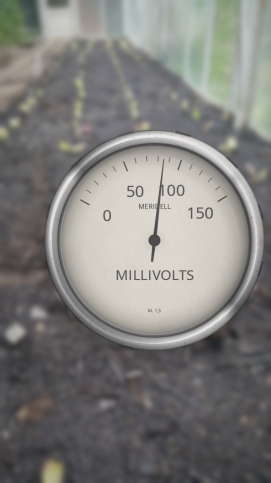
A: 85 mV
